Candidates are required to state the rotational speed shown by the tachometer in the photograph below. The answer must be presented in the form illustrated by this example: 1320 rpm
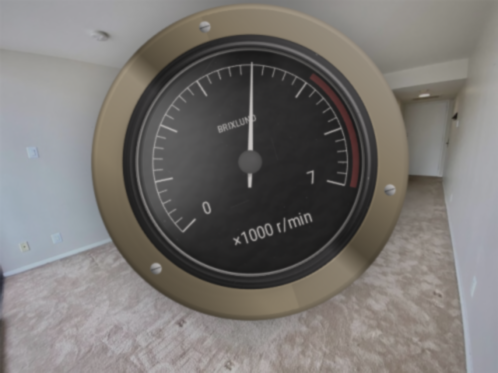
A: 4000 rpm
